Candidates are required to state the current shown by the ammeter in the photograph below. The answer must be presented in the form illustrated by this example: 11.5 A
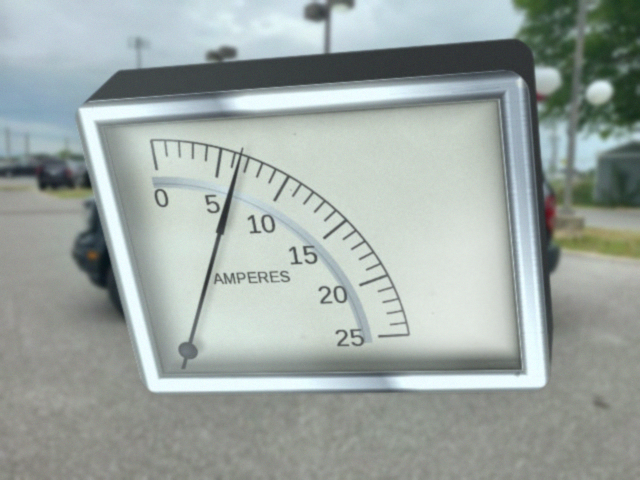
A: 6.5 A
